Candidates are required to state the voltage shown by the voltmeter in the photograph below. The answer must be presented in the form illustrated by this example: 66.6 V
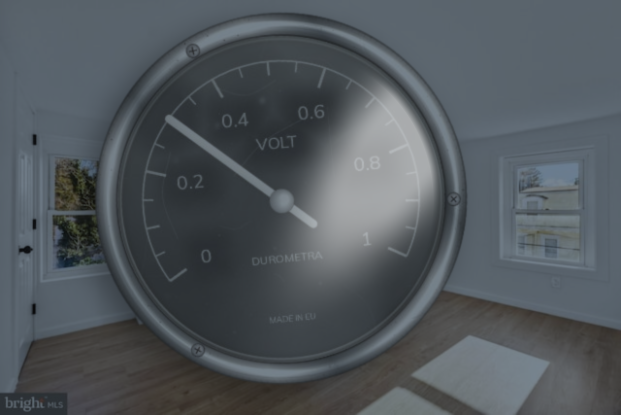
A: 0.3 V
